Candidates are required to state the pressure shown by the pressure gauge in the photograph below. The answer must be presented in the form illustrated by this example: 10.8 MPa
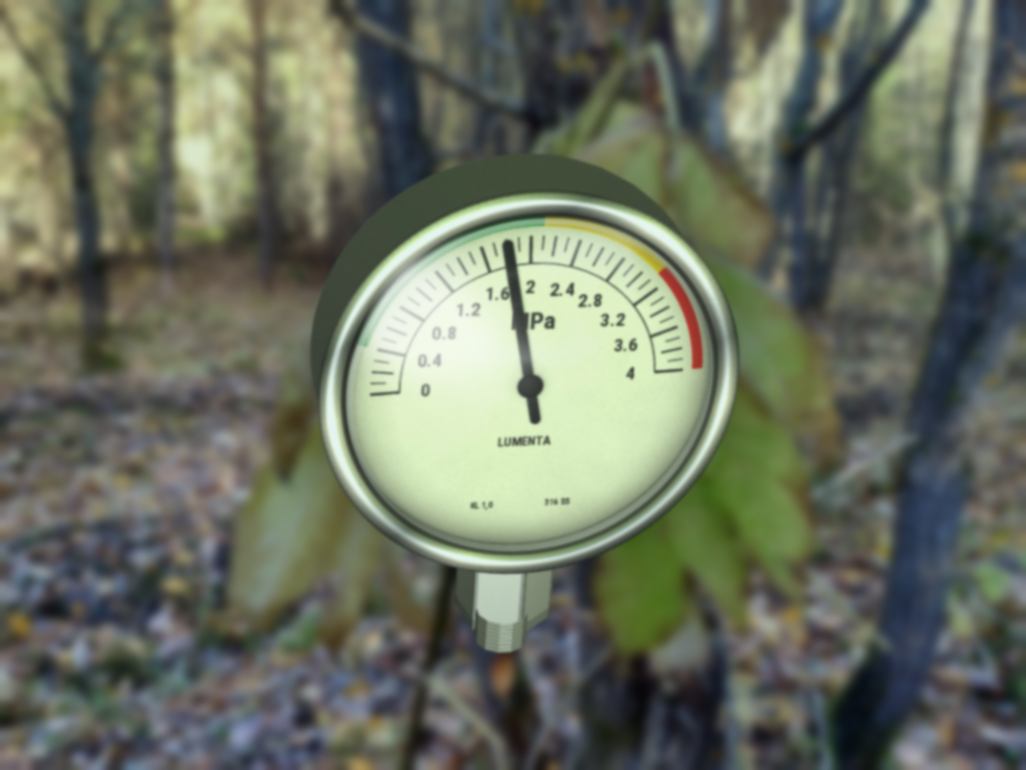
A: 1.8 MPa
